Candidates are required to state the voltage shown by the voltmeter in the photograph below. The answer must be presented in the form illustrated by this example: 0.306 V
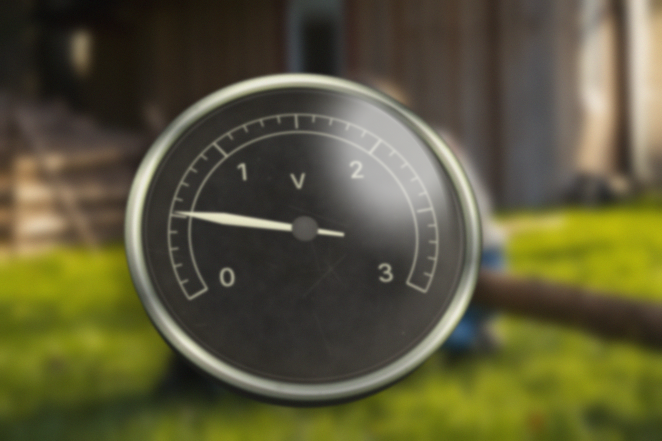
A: 0.5 V
